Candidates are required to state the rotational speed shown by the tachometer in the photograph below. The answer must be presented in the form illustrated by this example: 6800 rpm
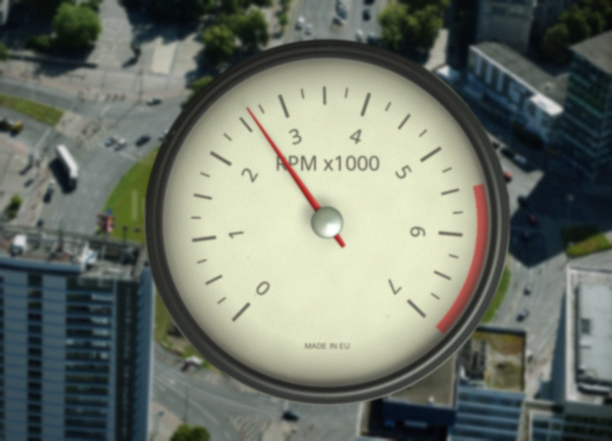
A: 2625 rpm
